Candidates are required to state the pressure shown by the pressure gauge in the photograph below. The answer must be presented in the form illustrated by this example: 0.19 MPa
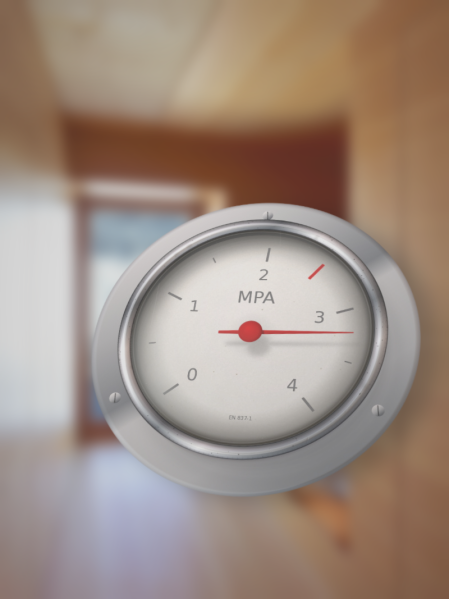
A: 3.25 MPa
